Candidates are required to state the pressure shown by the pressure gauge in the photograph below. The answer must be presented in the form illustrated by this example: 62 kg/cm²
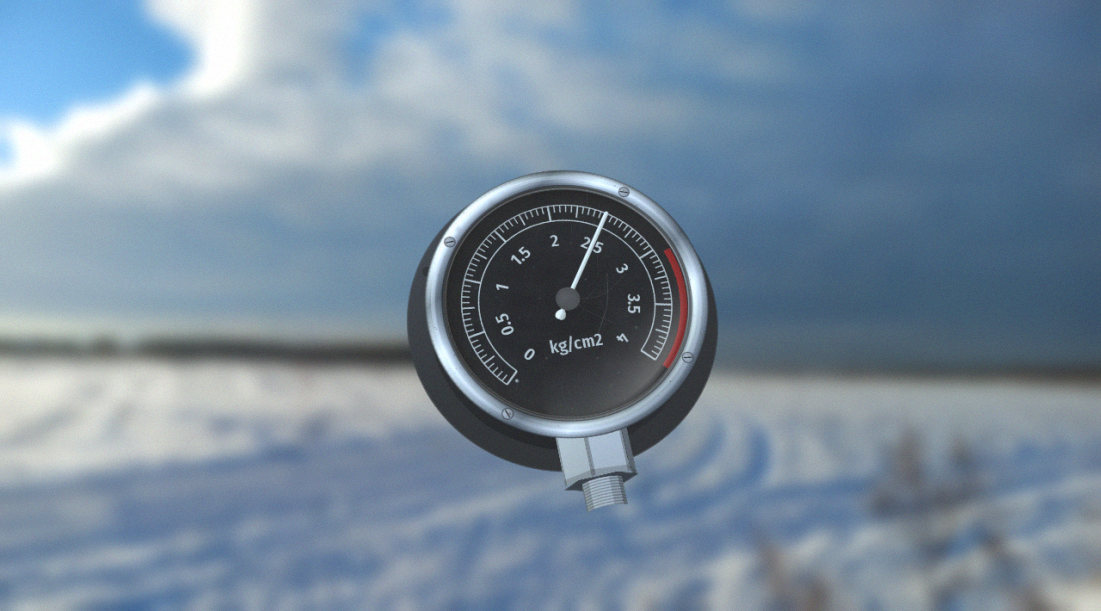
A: 2.5 kg/cm²
